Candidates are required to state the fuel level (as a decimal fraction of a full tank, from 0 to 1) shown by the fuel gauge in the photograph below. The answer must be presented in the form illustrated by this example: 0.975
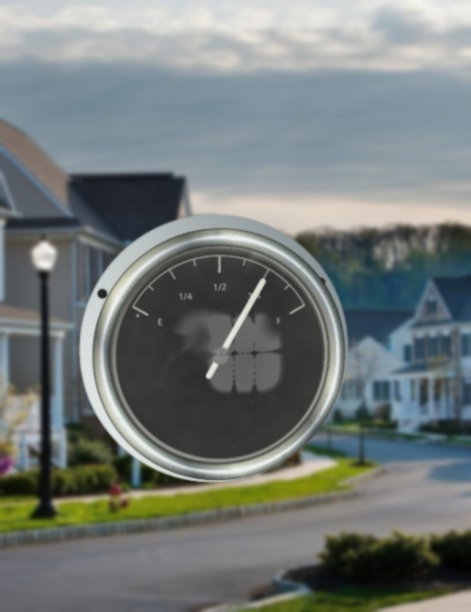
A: 0.75
